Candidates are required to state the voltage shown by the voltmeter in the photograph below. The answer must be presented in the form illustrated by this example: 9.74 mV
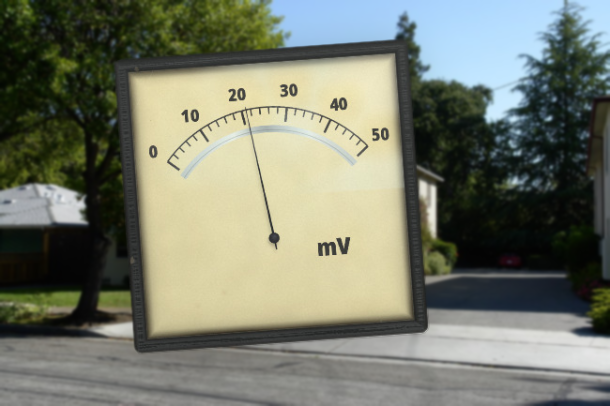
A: 21 mV
